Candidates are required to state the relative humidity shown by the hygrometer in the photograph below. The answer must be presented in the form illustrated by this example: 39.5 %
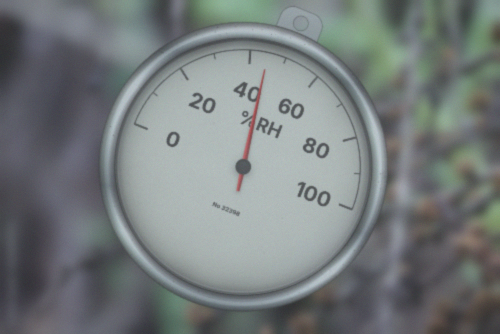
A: 45 %
